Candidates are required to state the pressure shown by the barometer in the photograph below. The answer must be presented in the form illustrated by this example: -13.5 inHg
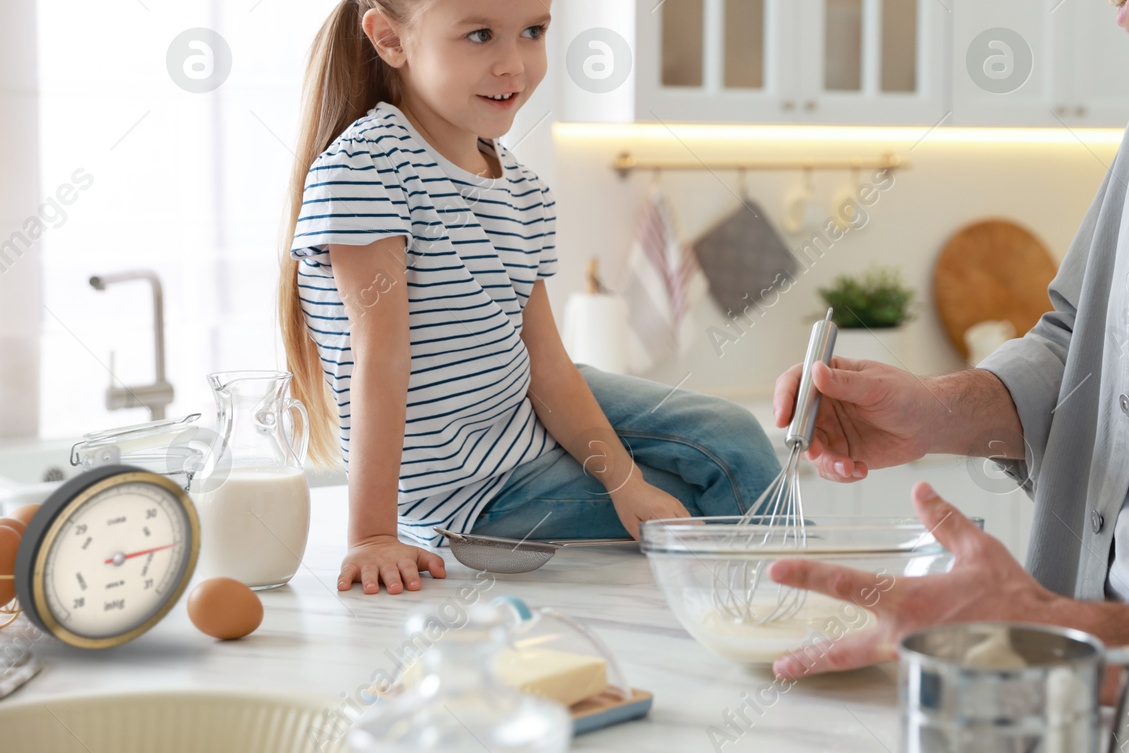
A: 30.5 inHg
